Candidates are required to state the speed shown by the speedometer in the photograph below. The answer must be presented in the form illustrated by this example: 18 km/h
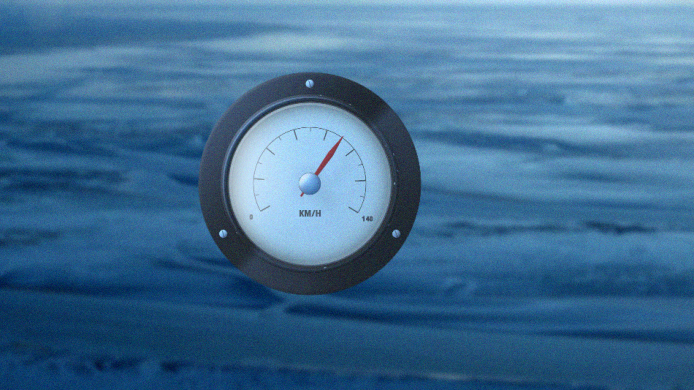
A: 90 km/h
